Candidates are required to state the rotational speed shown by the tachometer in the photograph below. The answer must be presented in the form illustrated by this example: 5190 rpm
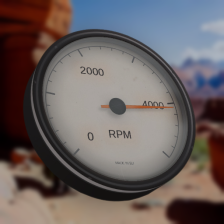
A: 4100 rpm
